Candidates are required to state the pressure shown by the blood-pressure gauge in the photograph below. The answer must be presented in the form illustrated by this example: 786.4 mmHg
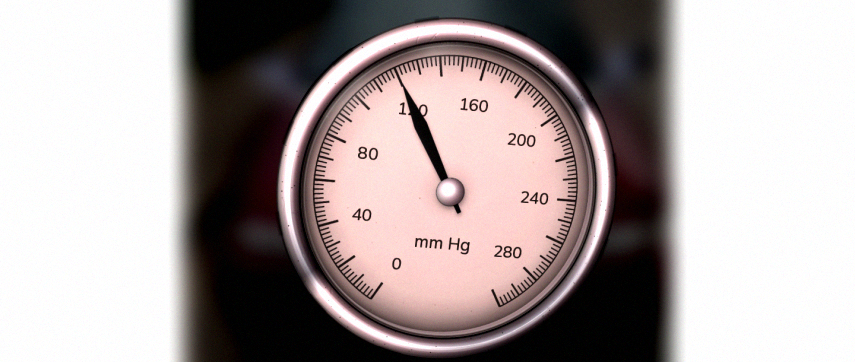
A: 120 mmHg
